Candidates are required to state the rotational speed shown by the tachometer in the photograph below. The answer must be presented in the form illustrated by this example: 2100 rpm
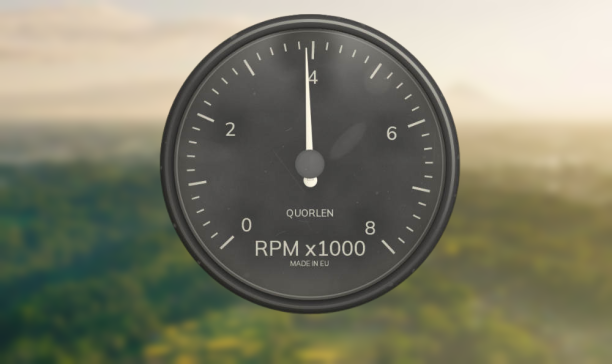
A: 3900 rpm
